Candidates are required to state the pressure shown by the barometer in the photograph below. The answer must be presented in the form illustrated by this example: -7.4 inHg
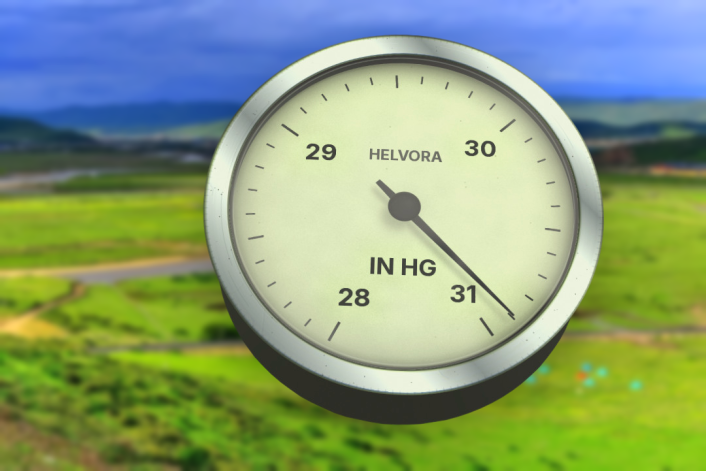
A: 30.9 inHg
